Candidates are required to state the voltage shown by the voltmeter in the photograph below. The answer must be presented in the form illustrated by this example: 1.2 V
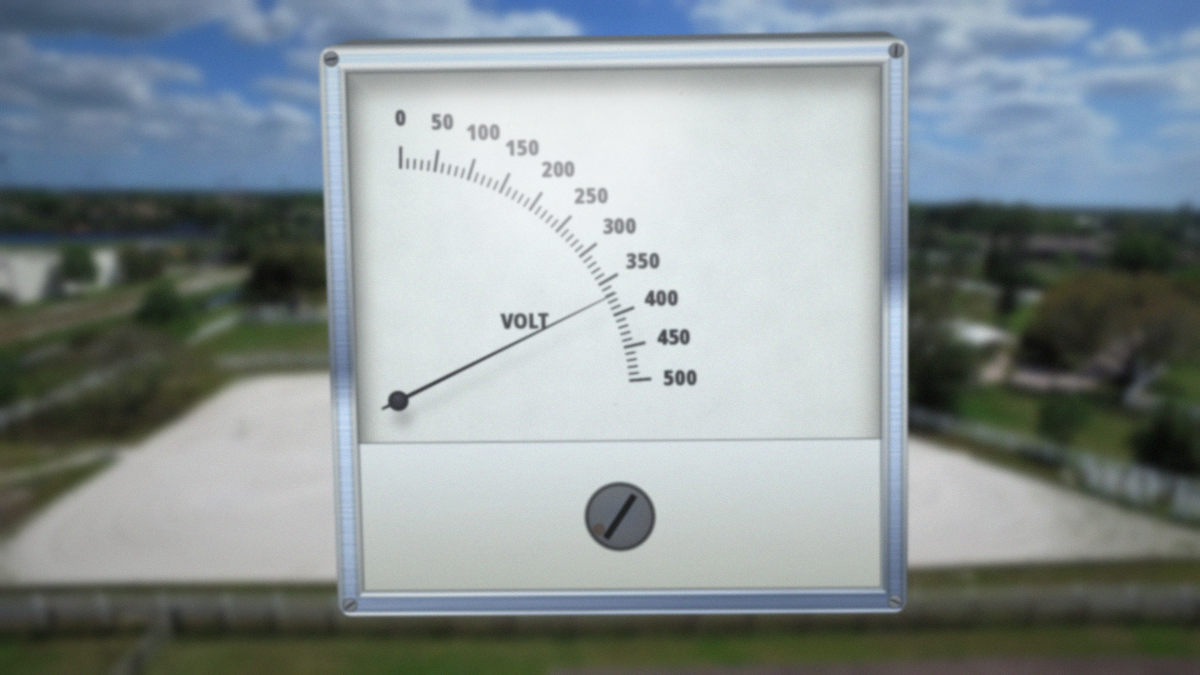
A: 370 V
